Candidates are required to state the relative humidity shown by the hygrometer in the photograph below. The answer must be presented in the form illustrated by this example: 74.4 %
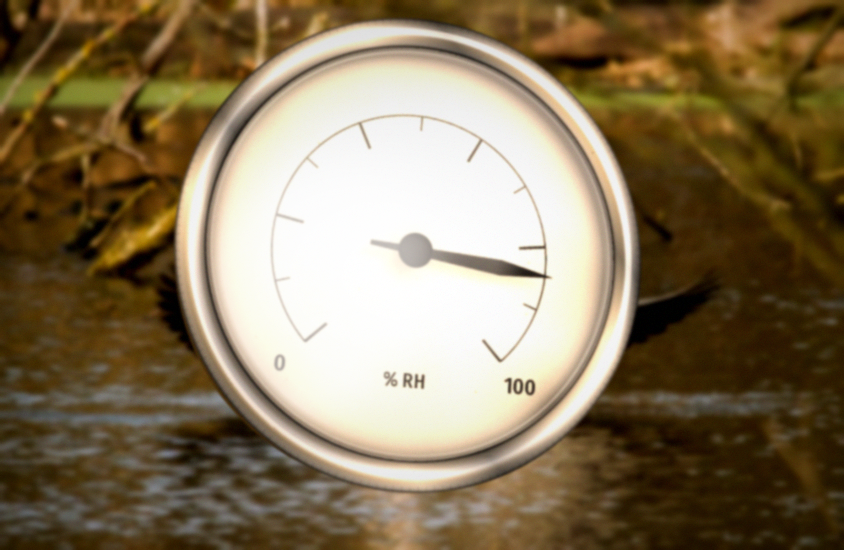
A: 85 %
